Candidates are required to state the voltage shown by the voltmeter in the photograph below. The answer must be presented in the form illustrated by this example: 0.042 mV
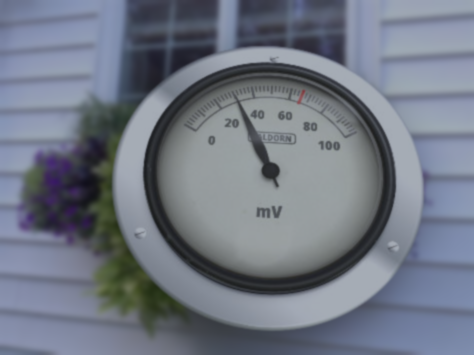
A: 30 mV
